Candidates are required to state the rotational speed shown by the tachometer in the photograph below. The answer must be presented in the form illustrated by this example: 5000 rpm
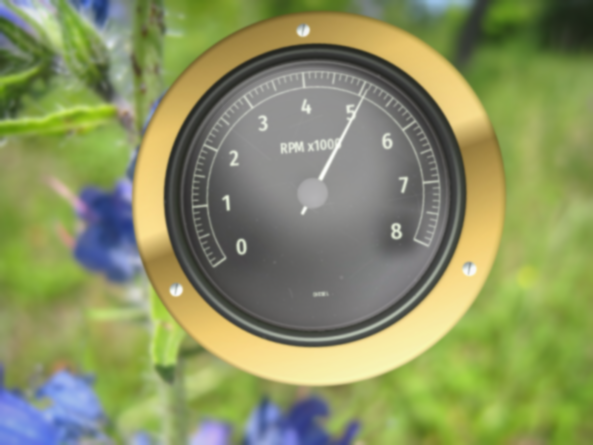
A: 5100 rpm
